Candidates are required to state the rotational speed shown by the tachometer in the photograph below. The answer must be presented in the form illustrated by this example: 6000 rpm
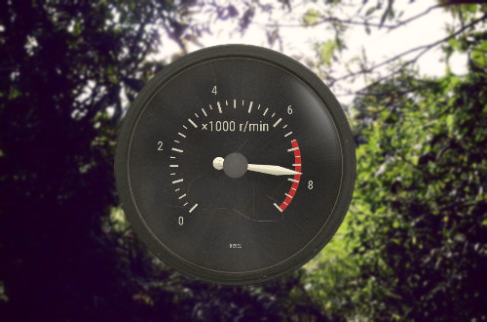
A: 7750 rpm
